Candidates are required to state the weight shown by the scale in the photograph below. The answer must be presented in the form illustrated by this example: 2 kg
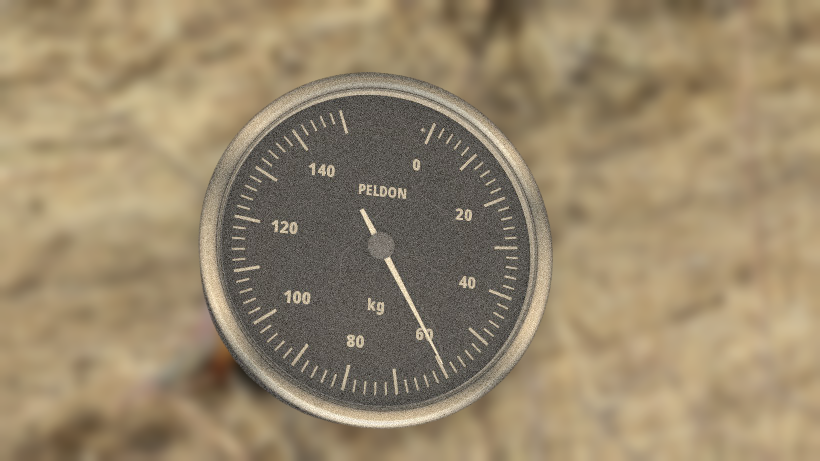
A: 60 kg
